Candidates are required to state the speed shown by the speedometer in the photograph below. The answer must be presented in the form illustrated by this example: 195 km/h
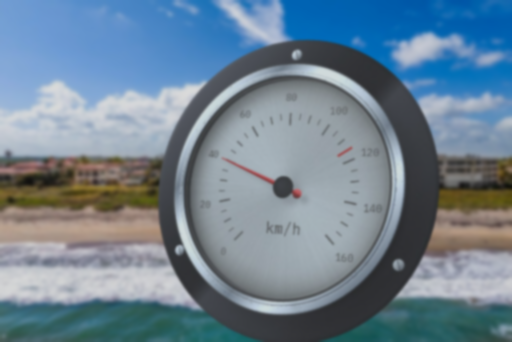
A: 40 km/h
